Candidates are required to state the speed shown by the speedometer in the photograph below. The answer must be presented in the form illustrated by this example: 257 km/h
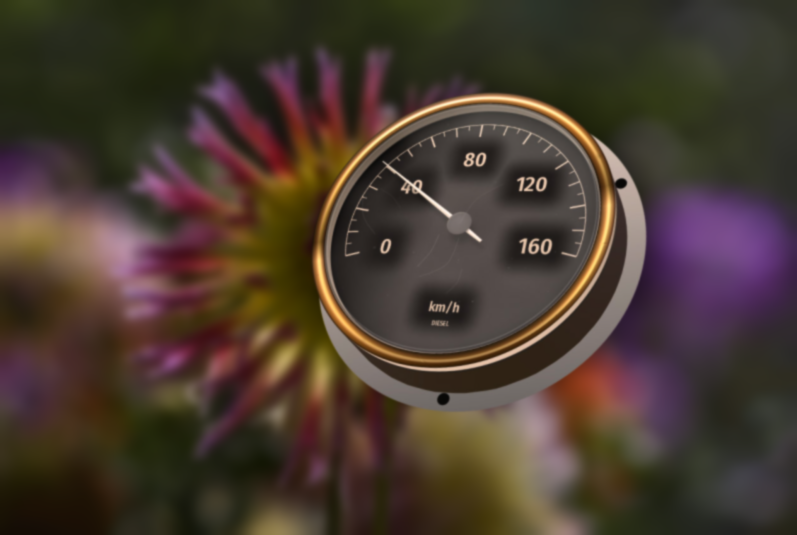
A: 40 km/h
